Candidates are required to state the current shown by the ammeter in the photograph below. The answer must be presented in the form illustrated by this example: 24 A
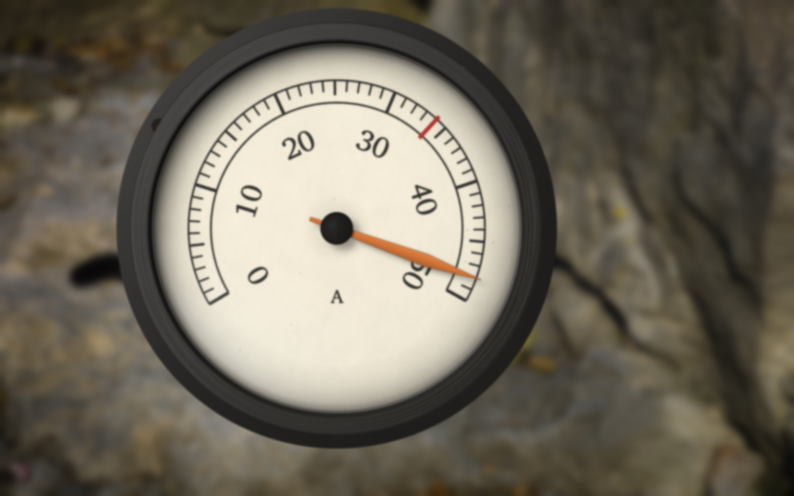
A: 48 A
